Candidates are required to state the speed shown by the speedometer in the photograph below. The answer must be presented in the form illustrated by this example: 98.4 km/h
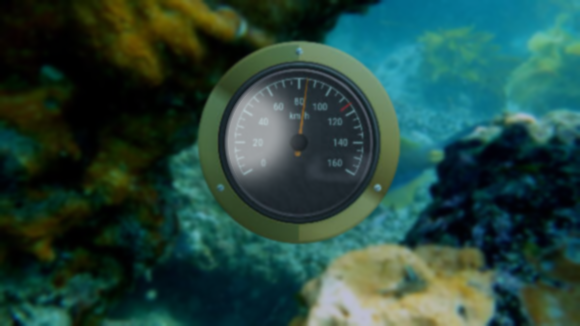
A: 85 km/h
